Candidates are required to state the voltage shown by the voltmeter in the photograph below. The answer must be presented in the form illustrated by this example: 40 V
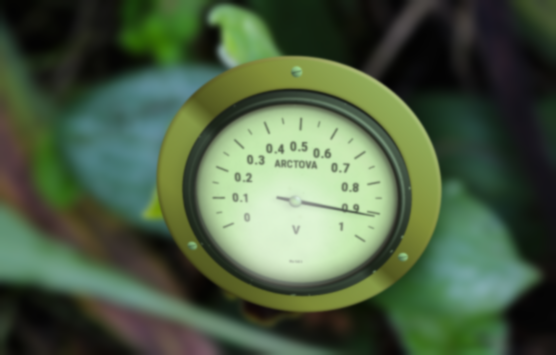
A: 0.9 V
